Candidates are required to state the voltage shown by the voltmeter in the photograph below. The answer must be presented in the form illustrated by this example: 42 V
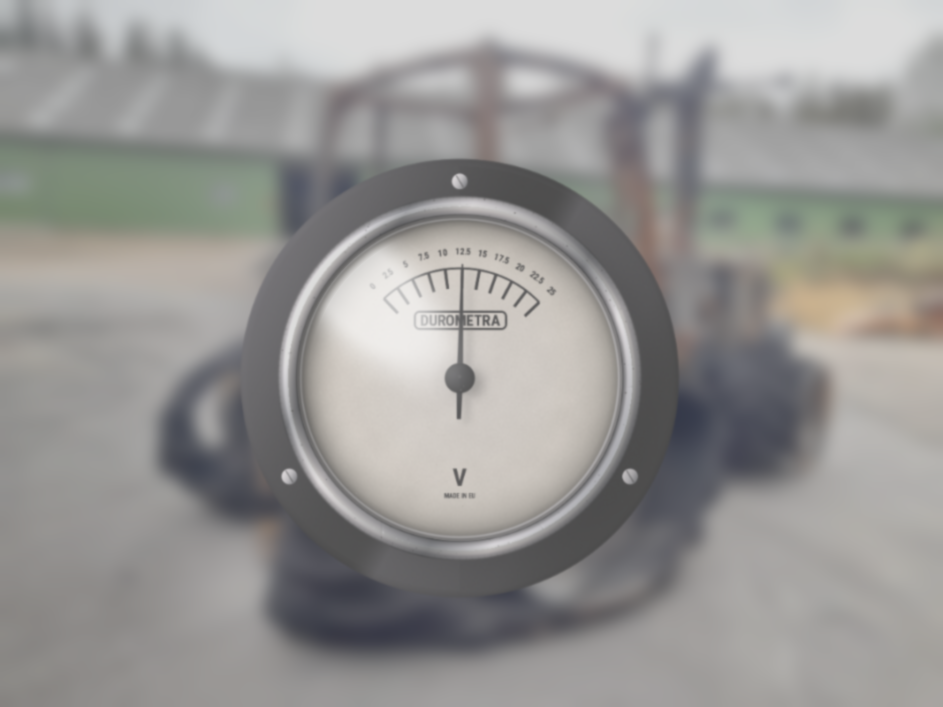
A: 12.5 V
